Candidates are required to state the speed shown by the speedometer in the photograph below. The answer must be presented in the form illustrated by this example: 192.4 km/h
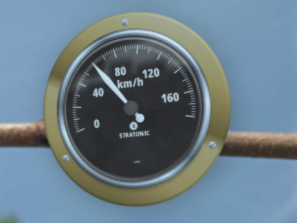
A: 60 km/h
